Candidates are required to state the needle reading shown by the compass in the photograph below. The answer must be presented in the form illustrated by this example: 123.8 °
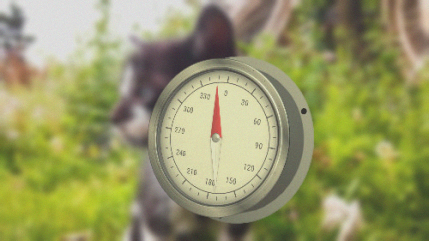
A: 350 °
